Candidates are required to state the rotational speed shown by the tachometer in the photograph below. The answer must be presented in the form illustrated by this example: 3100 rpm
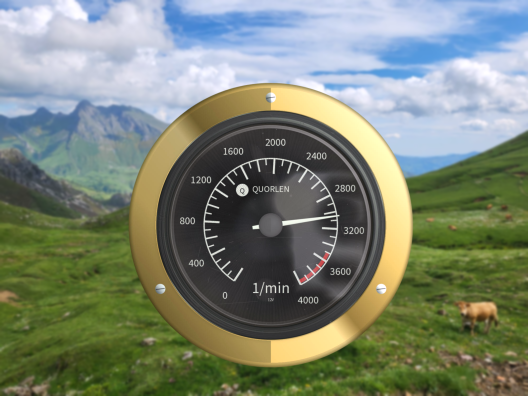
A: 3050 rpm
